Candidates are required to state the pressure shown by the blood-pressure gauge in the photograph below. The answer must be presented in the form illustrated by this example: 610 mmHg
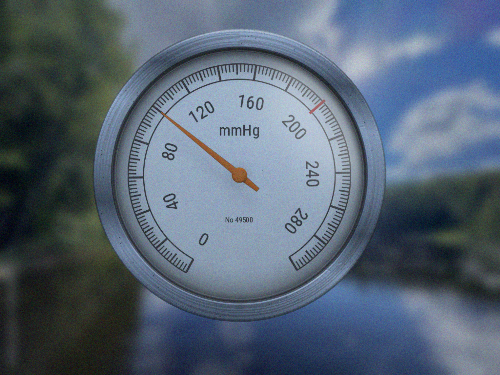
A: 100 mmHg
